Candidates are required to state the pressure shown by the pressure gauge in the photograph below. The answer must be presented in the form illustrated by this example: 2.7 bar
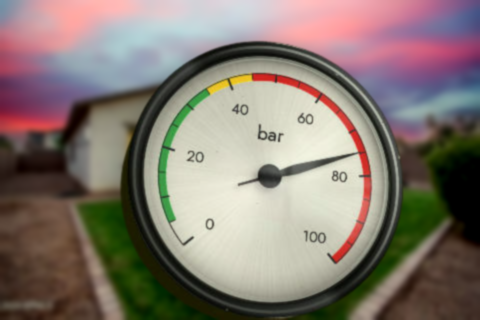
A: 75 bar
